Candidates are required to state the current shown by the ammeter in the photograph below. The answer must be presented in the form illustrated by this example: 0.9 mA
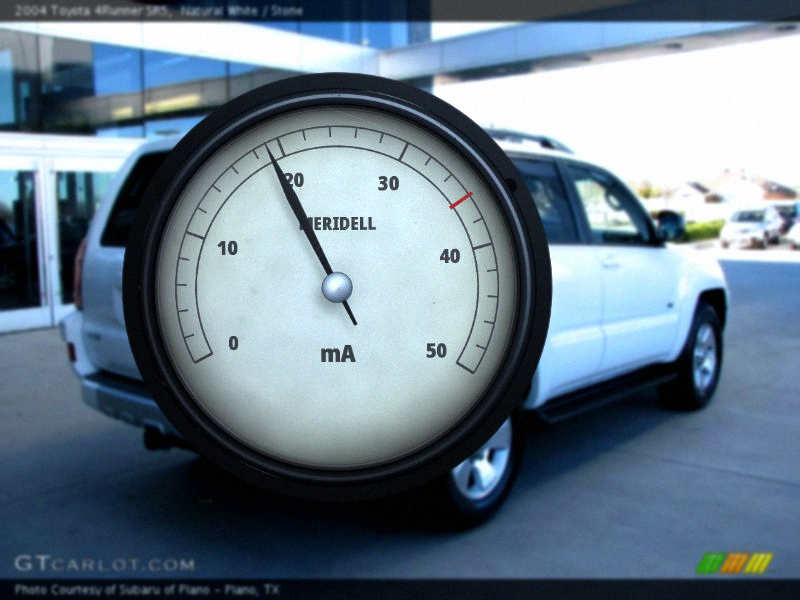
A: 19 mA
